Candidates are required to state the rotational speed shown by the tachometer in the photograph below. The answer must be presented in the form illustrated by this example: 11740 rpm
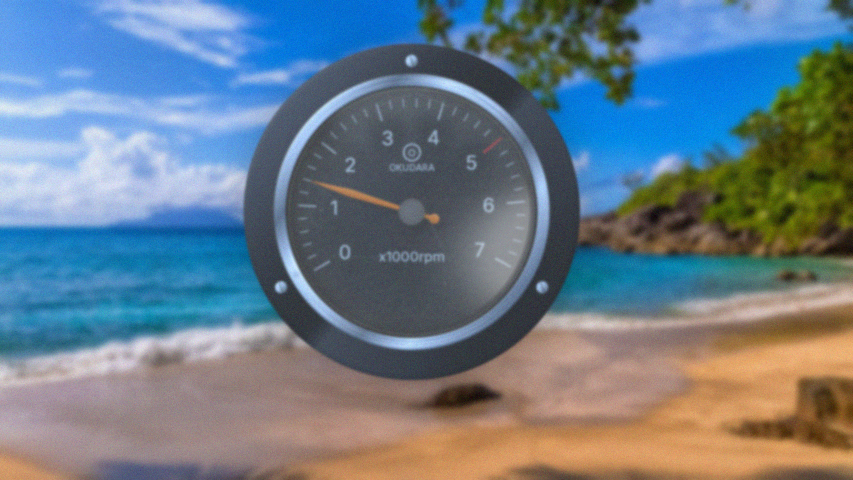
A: 1400 rpm
